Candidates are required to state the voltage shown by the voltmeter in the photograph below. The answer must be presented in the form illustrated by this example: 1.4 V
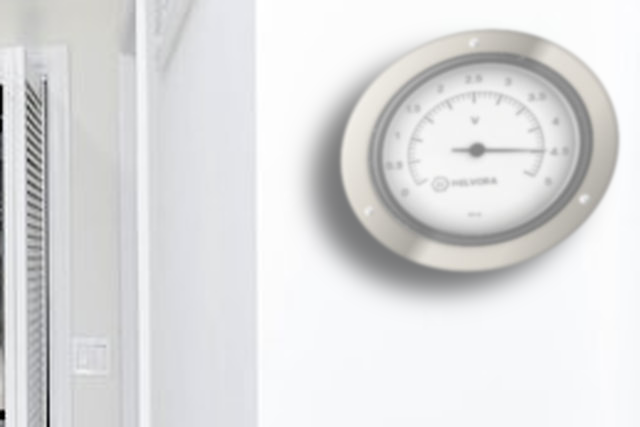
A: 4.5 V
